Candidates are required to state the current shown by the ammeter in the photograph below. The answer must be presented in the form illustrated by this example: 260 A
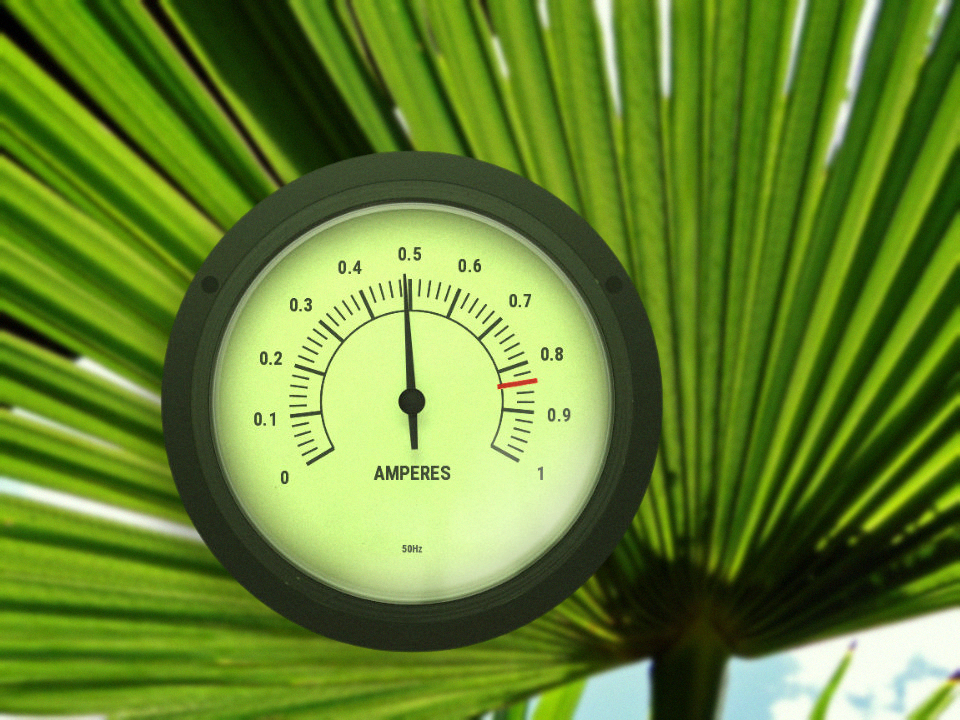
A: 0.49 A
